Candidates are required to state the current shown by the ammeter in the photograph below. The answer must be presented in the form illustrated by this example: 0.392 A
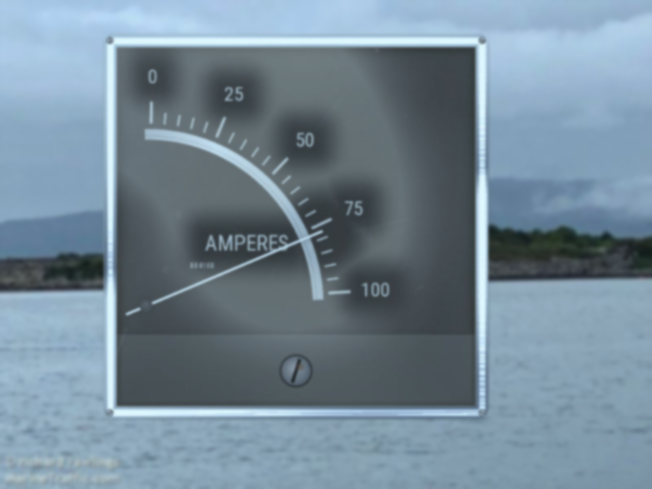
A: 77.5 A
